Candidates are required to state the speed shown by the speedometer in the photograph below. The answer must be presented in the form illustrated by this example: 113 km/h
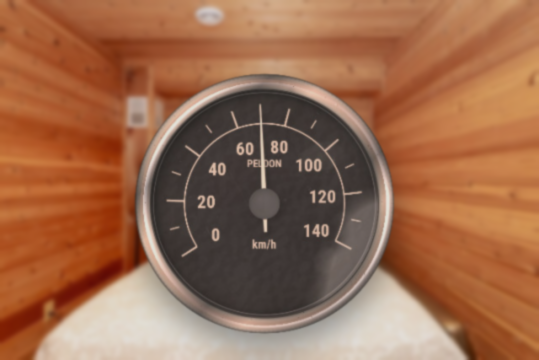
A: 70 km/h
